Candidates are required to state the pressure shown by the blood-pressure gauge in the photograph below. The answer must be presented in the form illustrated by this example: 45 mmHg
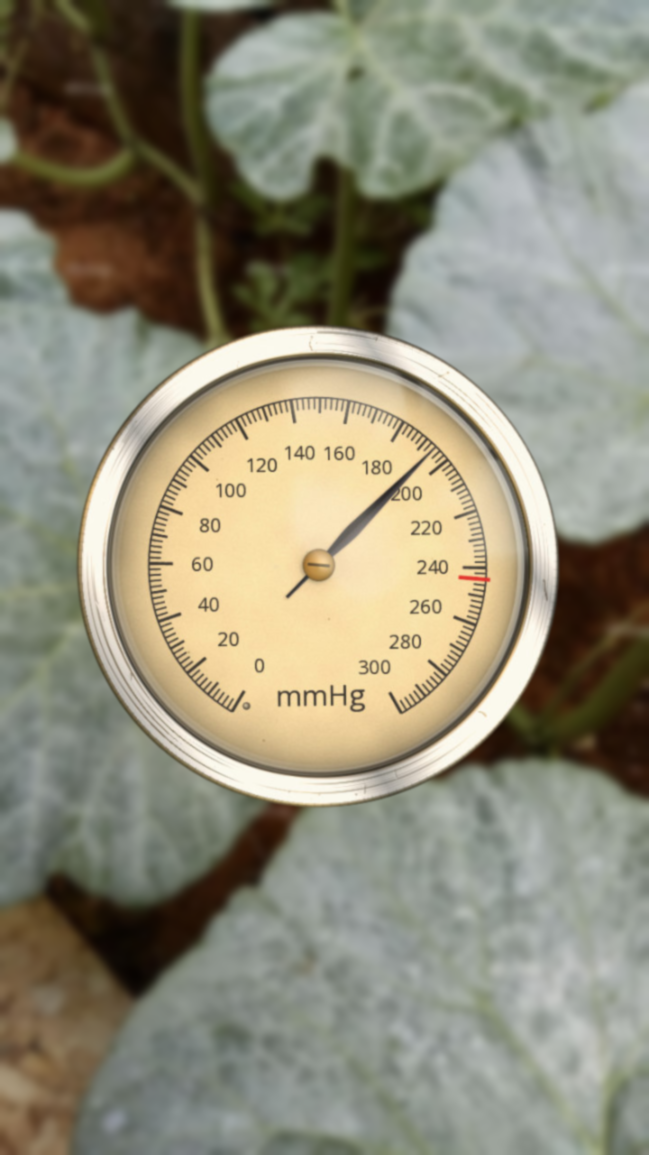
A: 194 mmHg
